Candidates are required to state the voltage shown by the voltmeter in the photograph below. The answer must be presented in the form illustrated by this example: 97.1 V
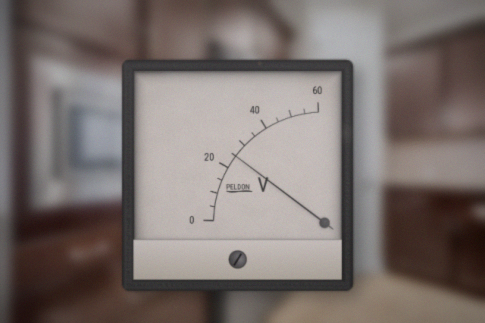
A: 25 V
